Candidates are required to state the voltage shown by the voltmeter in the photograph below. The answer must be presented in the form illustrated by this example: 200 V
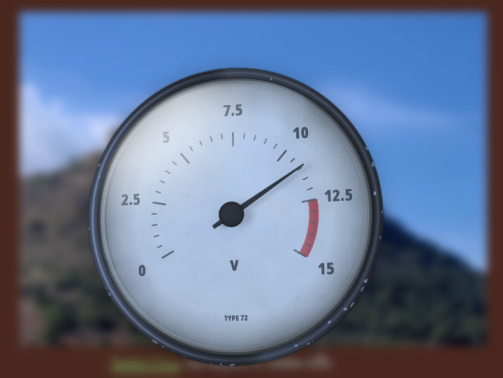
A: 11 V
